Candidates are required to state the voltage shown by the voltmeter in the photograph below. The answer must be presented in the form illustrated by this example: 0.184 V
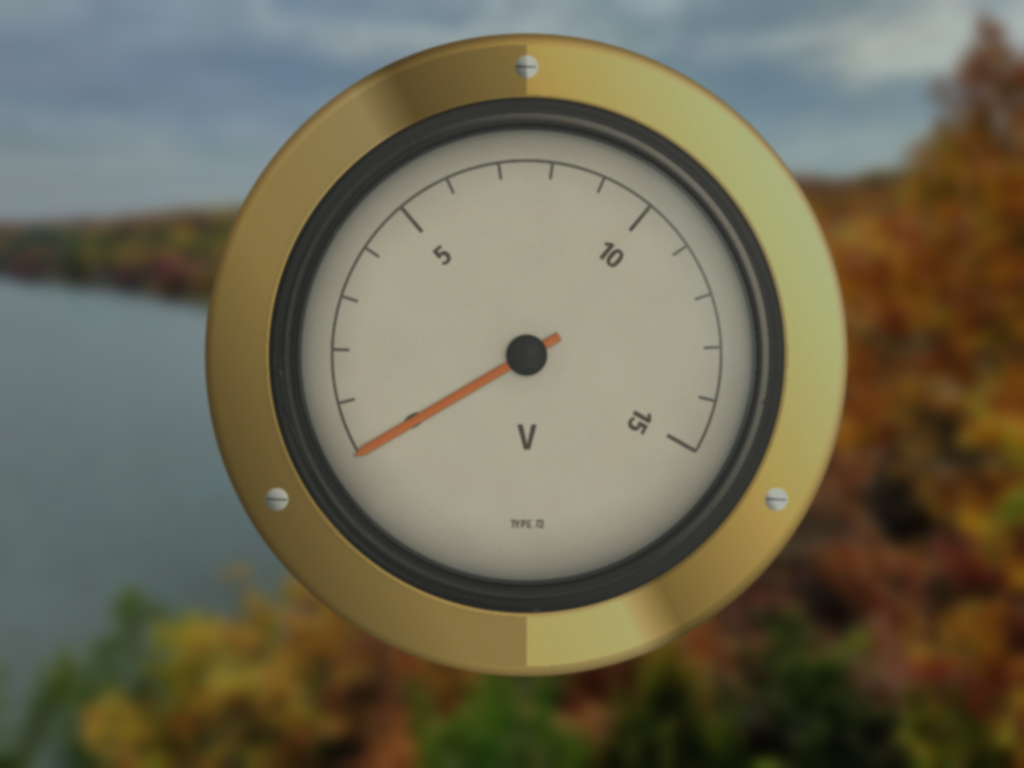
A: 0 V
